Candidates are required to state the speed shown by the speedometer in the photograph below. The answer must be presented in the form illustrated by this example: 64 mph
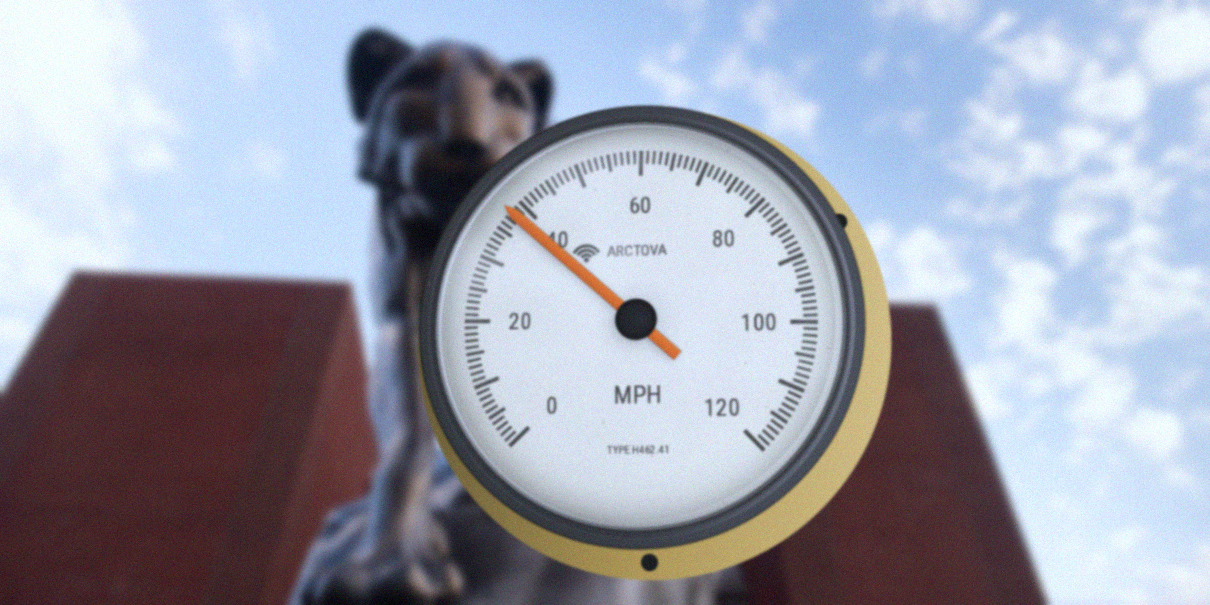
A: 38 mph
